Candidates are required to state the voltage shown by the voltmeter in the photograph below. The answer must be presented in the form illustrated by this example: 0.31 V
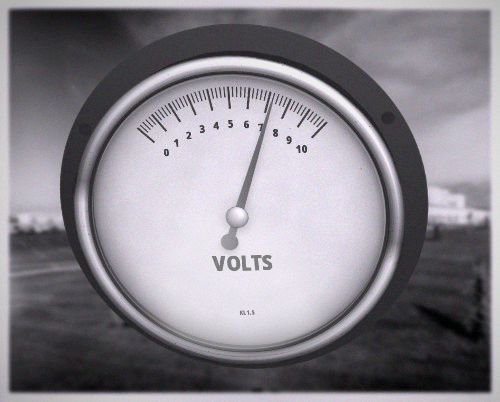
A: 7.2 V
